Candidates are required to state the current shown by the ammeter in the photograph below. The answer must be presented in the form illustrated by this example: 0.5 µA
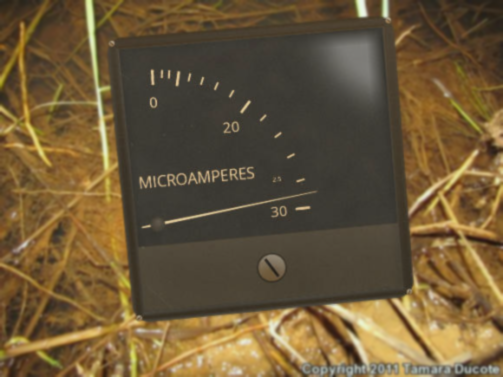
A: 29 µA
